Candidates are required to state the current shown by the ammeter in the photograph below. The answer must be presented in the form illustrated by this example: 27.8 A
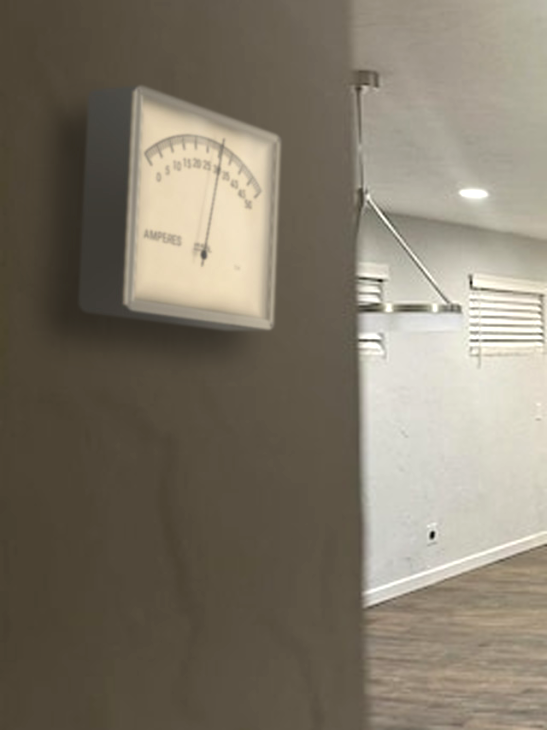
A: 30 A
